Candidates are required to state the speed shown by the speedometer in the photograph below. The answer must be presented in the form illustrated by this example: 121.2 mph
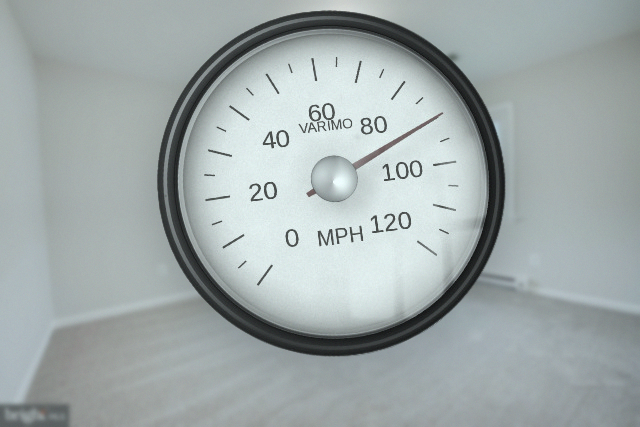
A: 90 mph
